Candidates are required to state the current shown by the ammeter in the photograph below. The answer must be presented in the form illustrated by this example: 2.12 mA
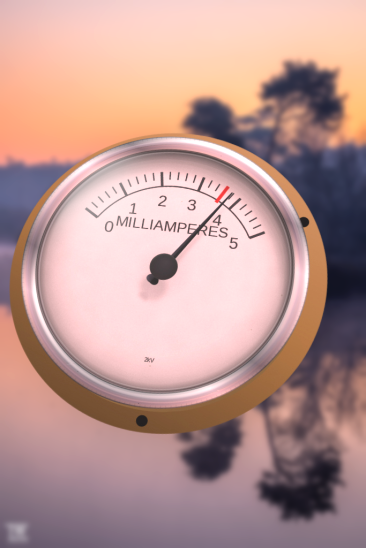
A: 3.8 mA
